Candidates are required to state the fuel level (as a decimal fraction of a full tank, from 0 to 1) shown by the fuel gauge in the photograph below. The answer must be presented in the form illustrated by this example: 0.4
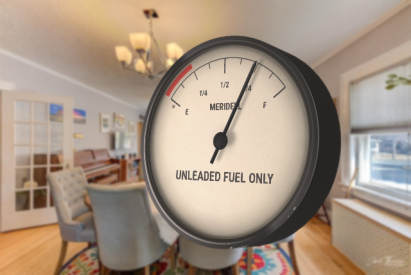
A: 0.75
